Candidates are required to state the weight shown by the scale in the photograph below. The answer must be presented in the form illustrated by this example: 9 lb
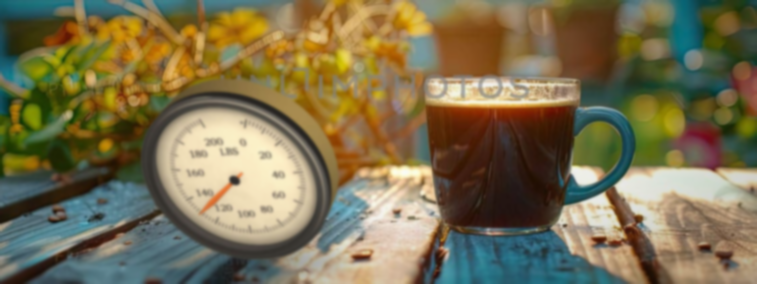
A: 130 lb
